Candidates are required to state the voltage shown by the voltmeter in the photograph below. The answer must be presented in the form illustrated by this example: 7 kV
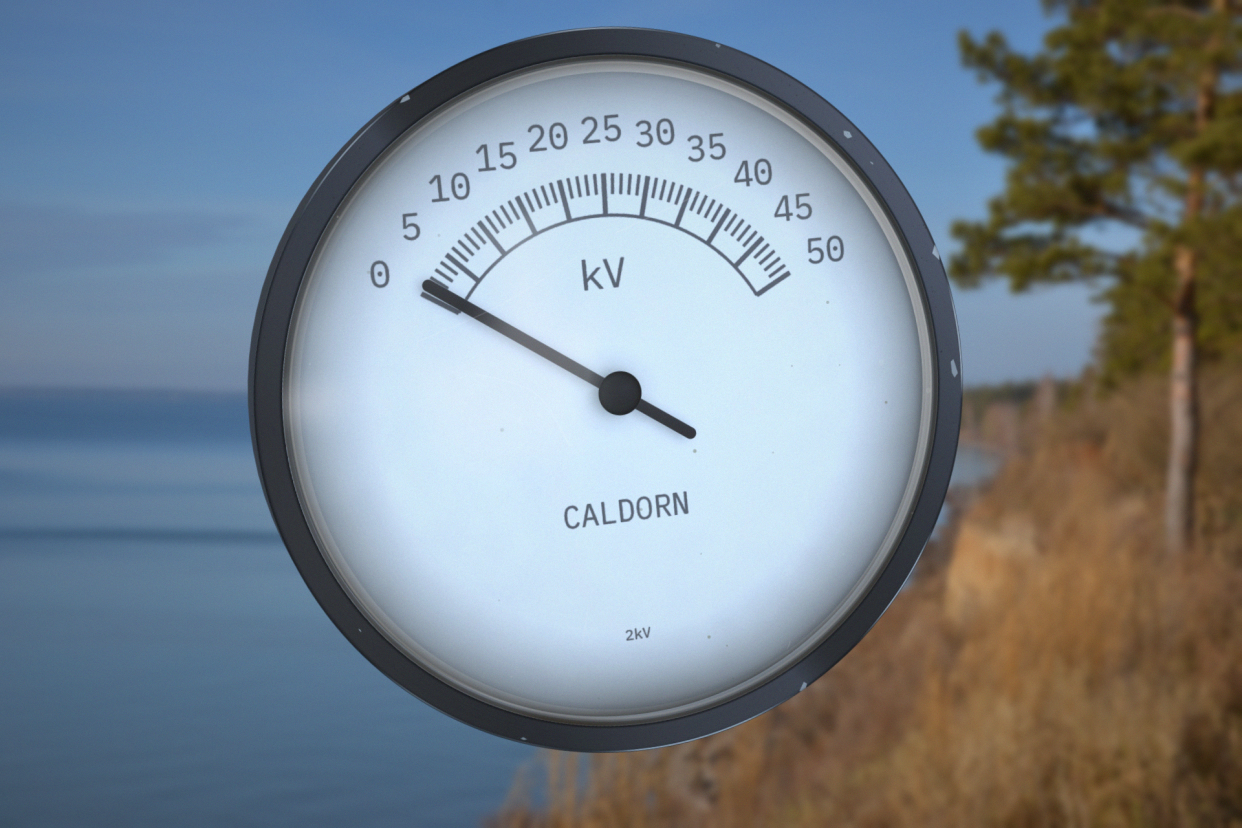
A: 1 kV
